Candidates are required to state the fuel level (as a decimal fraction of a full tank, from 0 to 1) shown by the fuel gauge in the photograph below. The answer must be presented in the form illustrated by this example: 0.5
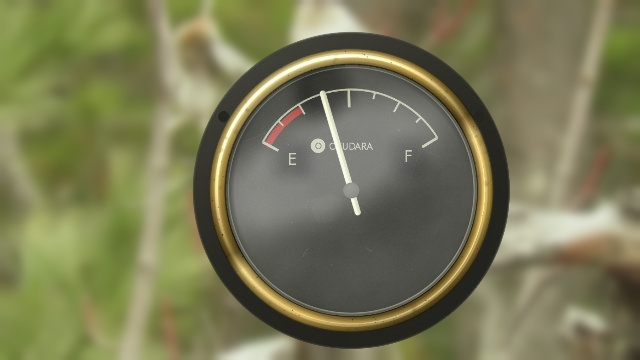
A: 0.375
